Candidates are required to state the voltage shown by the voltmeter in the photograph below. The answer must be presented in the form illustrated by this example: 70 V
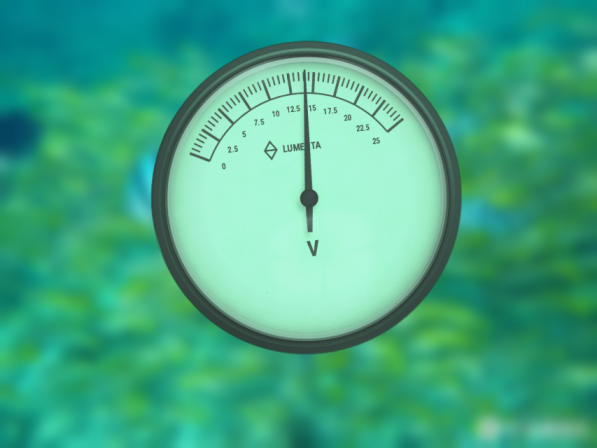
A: 14 V
